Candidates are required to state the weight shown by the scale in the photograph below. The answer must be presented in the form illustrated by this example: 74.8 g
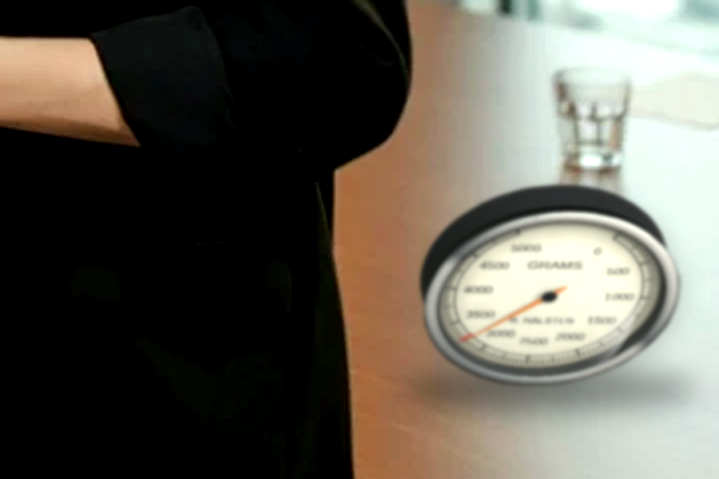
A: 3250 g
